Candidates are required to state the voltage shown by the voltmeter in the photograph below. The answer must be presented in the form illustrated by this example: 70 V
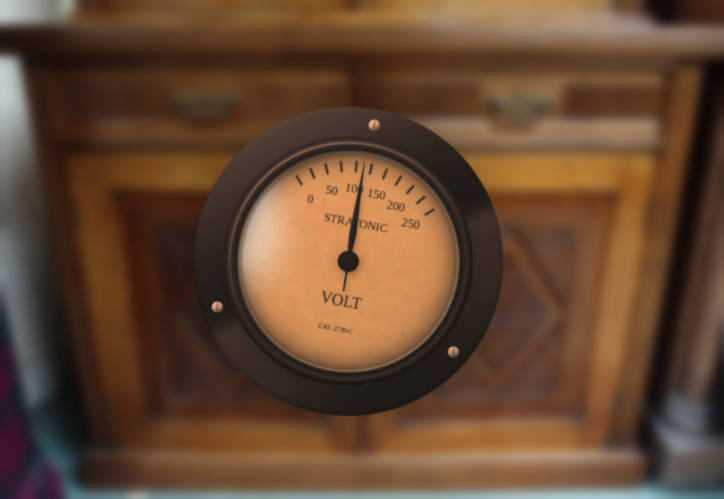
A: 112.5 V
